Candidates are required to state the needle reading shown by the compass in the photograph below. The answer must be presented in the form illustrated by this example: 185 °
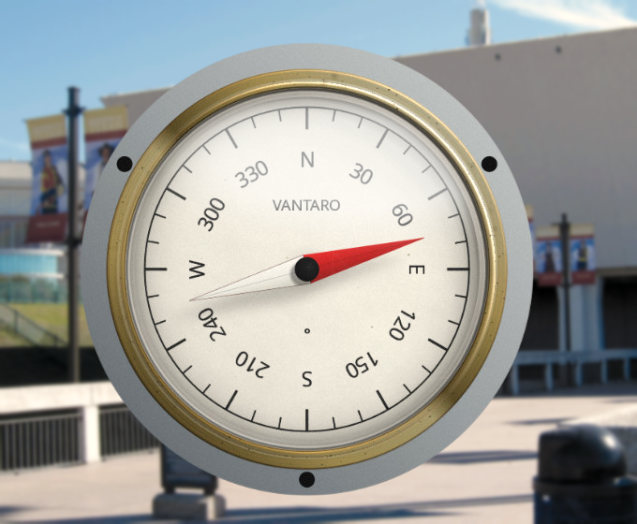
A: 75 °
